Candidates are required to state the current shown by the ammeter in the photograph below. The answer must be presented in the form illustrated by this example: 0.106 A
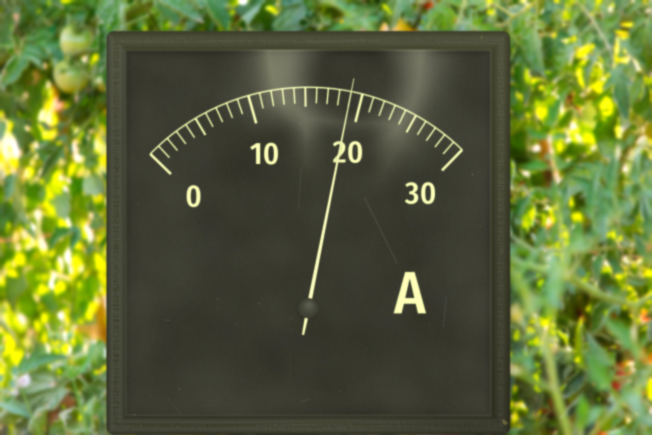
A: 19 A
